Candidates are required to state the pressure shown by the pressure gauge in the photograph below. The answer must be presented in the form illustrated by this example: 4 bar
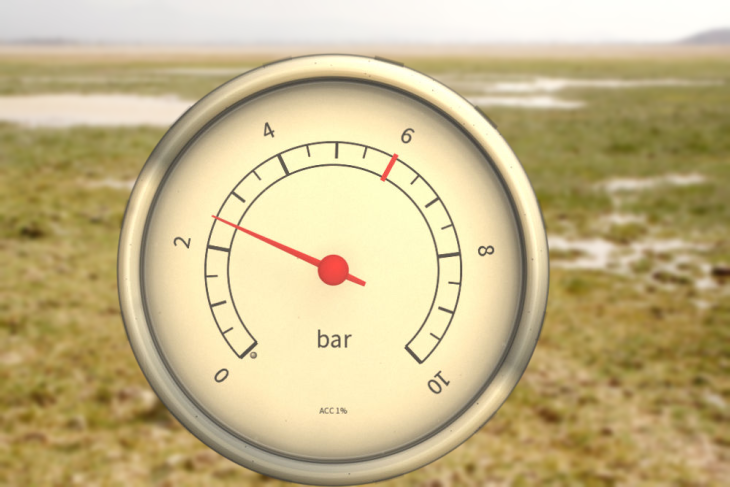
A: 2.5 bar
